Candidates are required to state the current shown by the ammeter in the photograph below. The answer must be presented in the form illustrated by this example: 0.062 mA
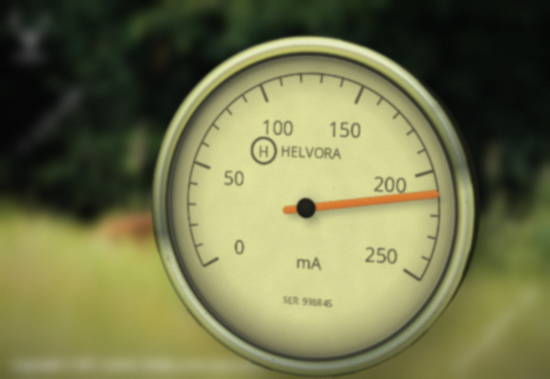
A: 210 mA
